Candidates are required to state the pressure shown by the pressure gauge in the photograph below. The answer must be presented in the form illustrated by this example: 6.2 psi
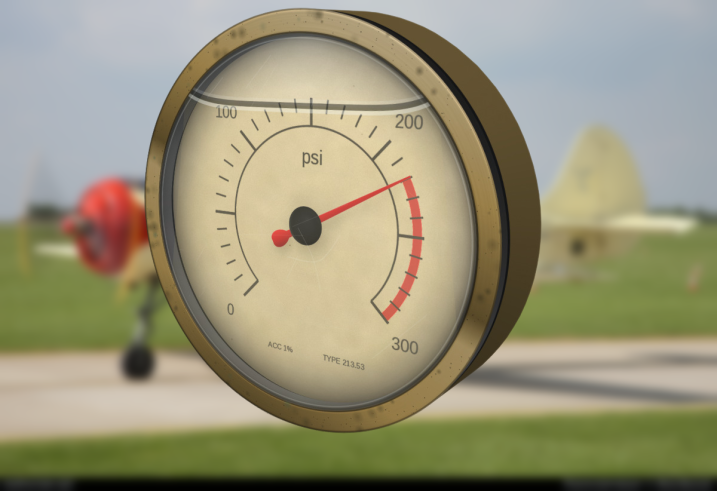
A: 220 psi
